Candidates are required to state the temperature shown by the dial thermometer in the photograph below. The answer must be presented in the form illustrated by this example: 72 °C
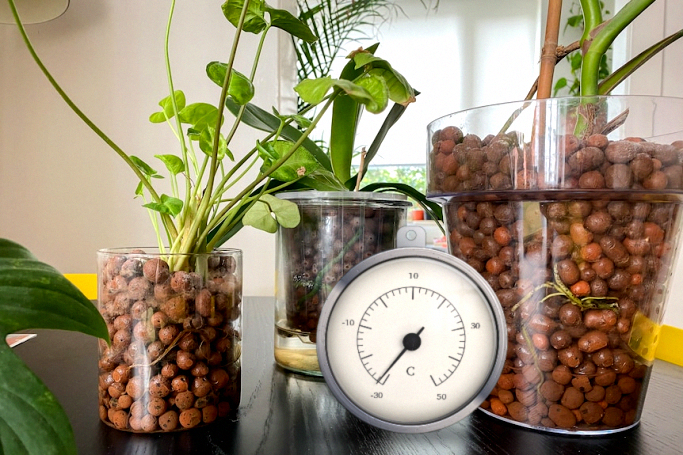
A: -28 °C
